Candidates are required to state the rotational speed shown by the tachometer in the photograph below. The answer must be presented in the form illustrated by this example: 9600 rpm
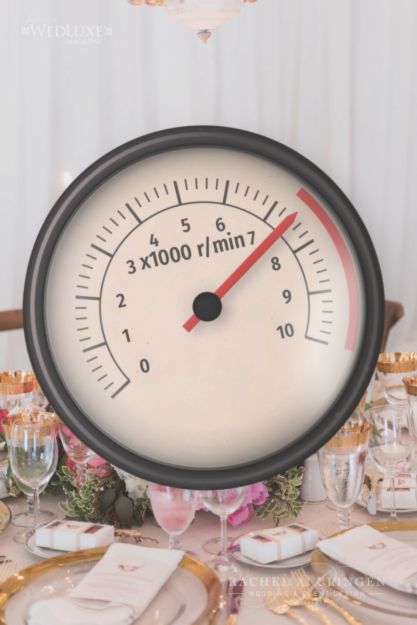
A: 7400 rpm
